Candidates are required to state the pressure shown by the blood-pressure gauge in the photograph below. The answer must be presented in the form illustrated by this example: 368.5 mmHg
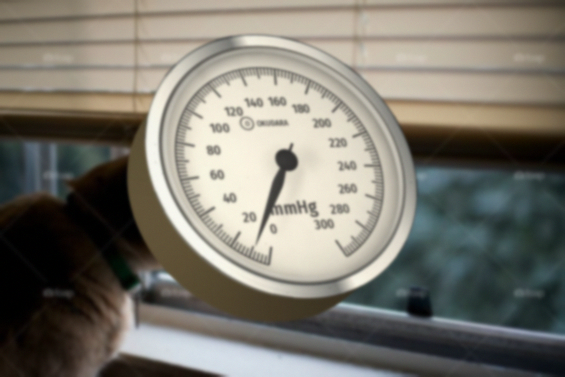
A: 10 mmHg
